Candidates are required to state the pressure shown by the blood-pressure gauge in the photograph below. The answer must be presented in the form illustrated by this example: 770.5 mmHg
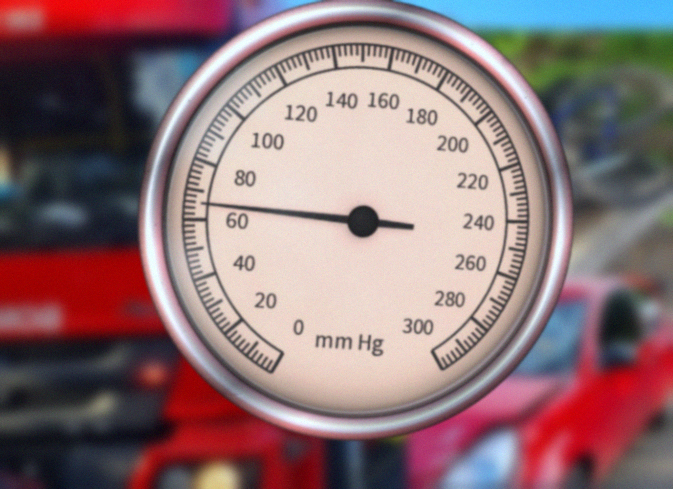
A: 66 mmHg
